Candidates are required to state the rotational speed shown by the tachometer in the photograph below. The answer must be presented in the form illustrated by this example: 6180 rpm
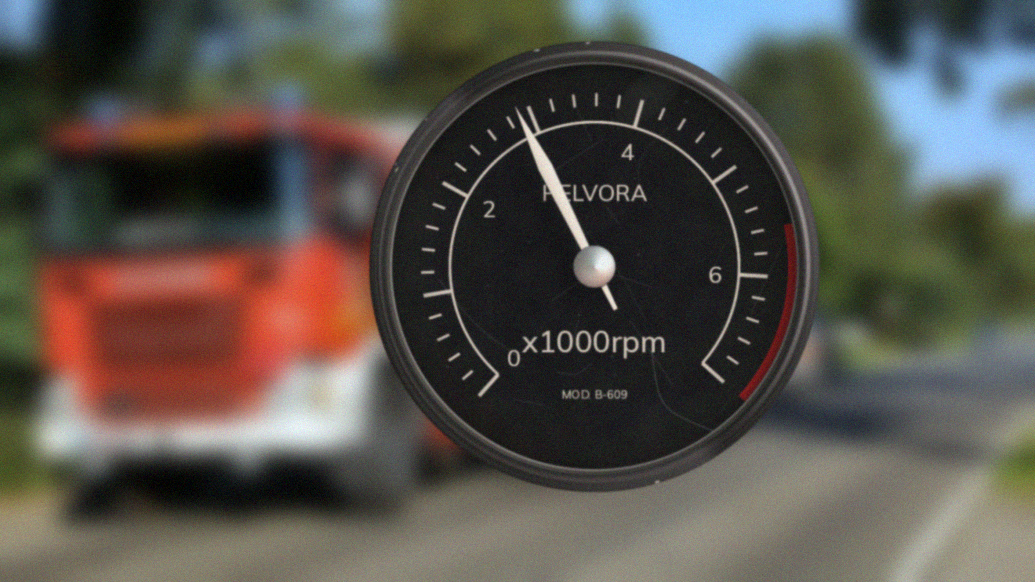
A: 2900 rpm
